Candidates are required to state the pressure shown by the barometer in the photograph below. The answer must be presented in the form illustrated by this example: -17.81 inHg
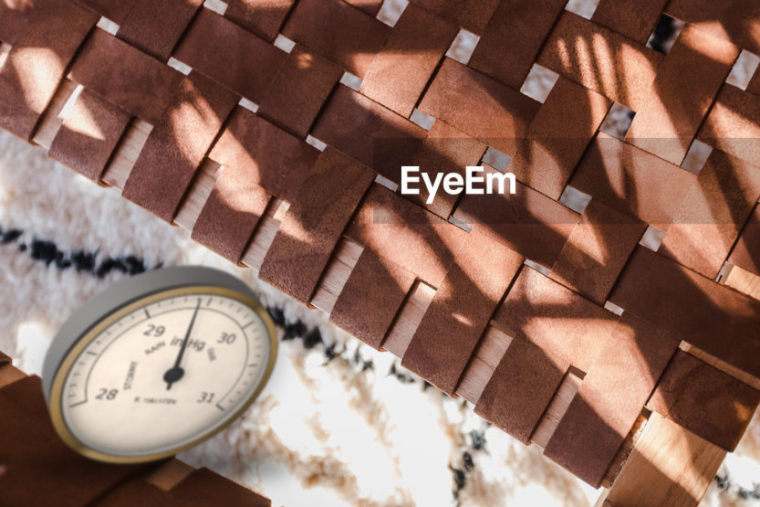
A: 29.4 inHg
